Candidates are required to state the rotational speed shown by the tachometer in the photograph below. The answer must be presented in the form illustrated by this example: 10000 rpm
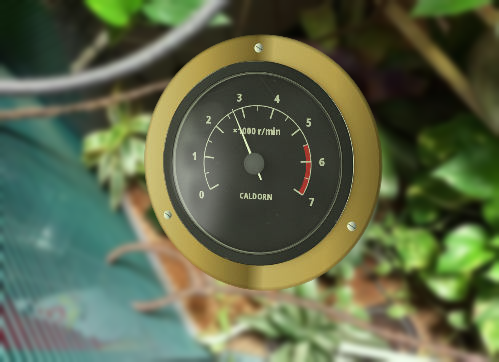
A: 2750 rpm
